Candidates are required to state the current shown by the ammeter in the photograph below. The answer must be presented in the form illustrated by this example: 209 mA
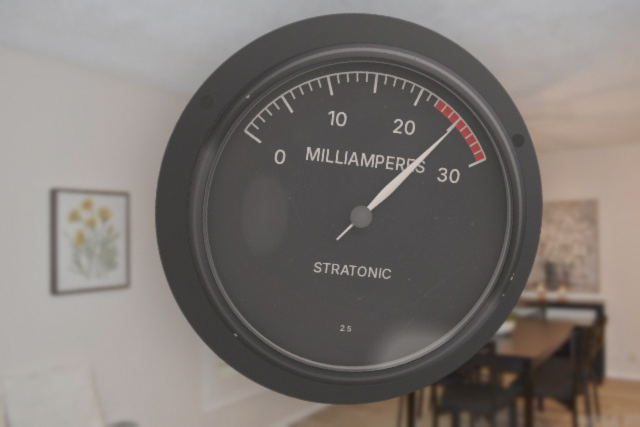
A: 25 mA
